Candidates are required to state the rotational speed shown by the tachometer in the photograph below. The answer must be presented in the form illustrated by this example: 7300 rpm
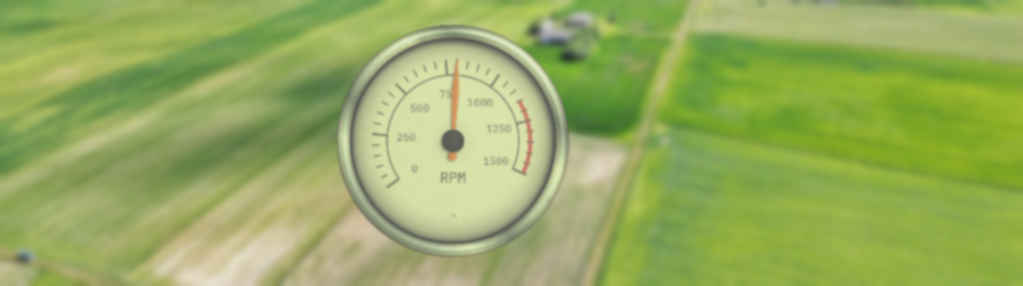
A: 800 rpm
